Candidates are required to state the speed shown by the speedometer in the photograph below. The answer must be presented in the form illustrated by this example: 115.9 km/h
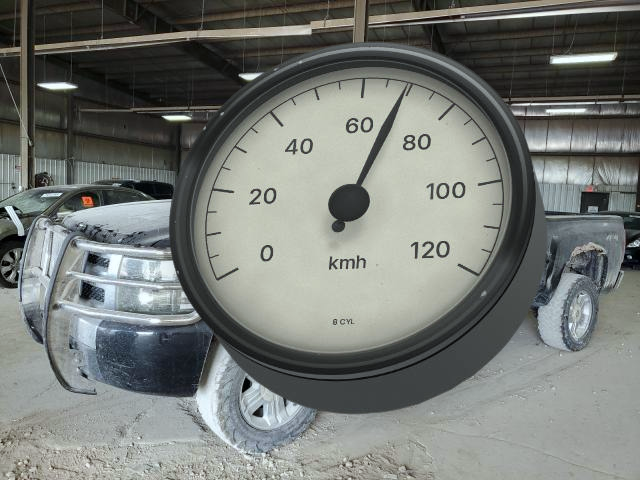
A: 70 km/h
